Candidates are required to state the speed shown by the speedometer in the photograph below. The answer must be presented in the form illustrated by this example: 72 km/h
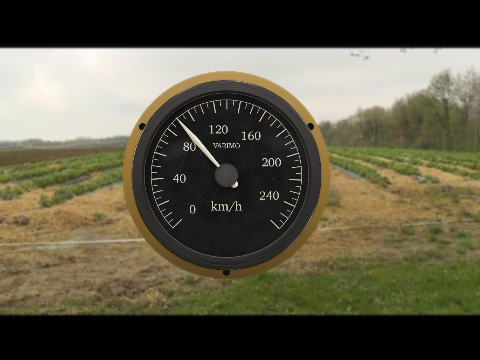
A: 90 km/h
